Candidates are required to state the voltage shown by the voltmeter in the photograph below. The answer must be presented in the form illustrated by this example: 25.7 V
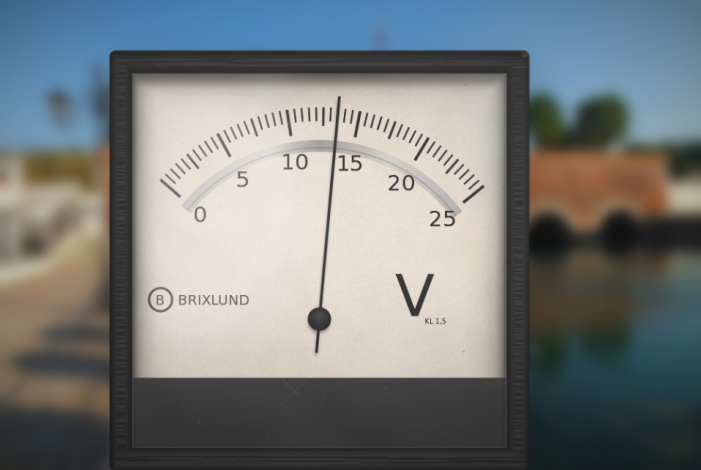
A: 13.5 V
